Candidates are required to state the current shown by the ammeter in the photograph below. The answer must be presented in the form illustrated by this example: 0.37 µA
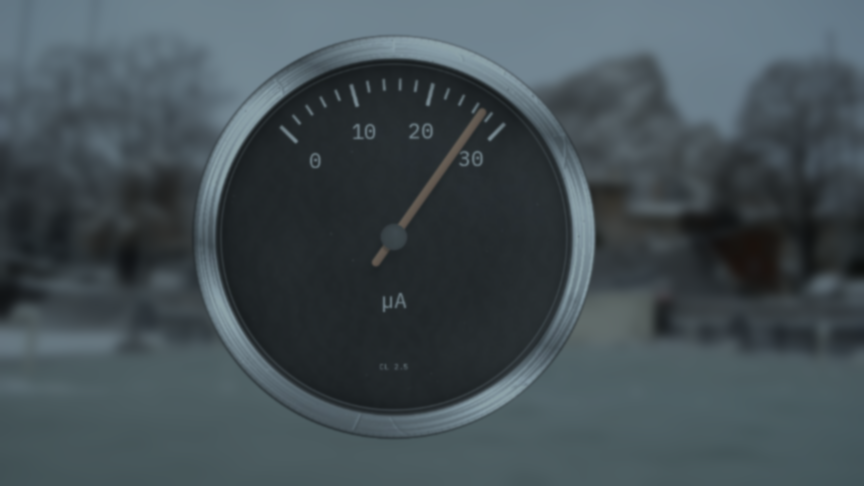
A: 27 µA
